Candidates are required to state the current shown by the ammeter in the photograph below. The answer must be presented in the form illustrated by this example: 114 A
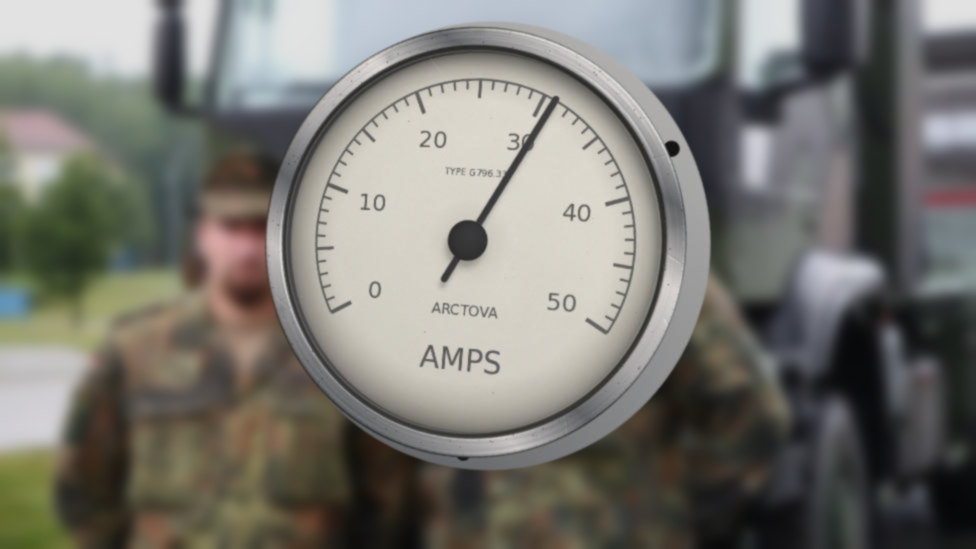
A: 31 A
